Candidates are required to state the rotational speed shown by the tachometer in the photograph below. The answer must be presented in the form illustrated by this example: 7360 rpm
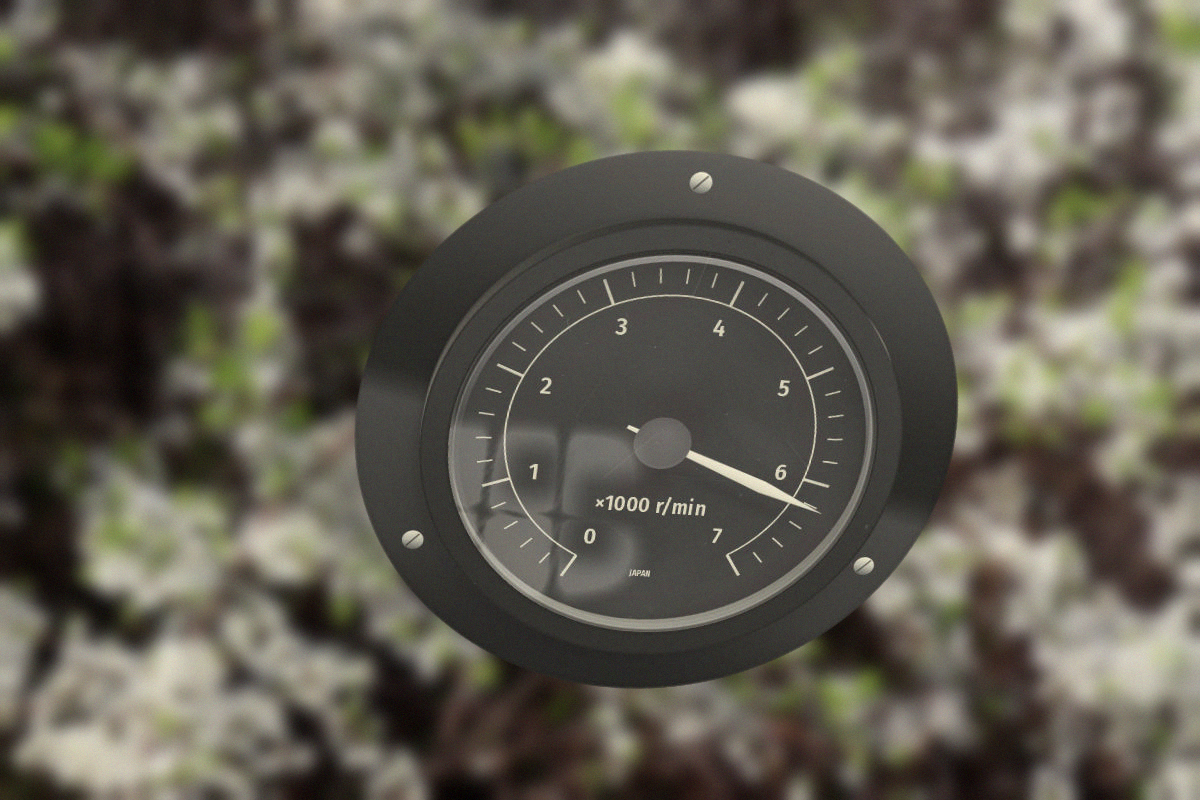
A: 6200 rpm
